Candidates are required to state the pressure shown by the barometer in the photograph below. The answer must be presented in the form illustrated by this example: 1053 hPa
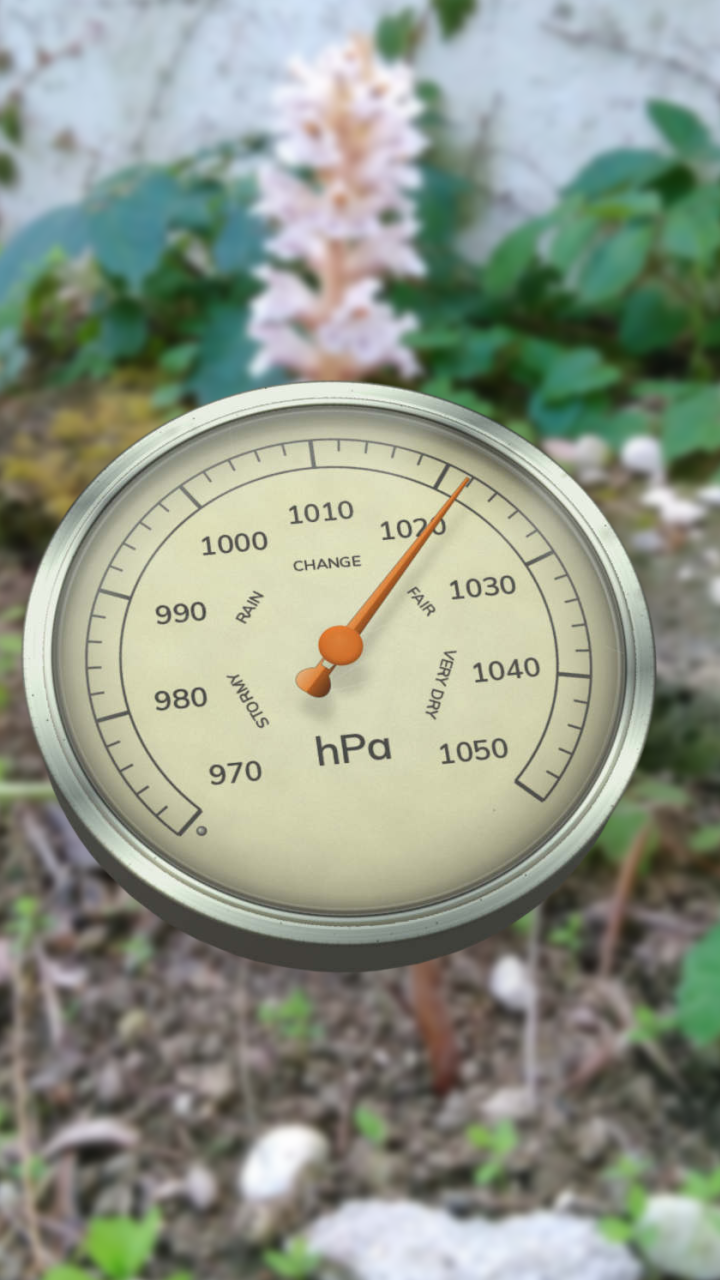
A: 1022 hPa
